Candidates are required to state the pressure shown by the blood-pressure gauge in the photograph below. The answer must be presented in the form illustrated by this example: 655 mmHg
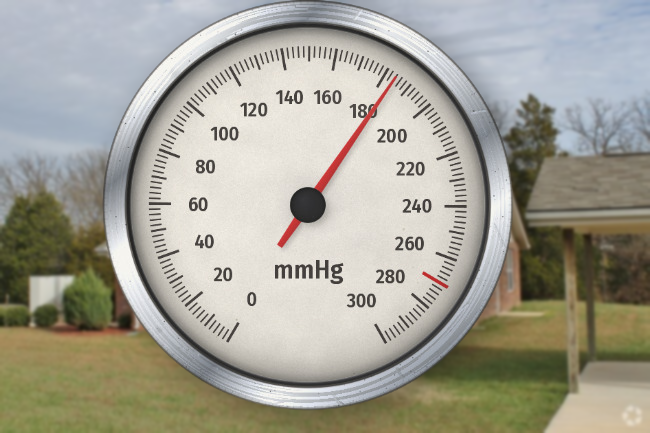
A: 184 mmHg
